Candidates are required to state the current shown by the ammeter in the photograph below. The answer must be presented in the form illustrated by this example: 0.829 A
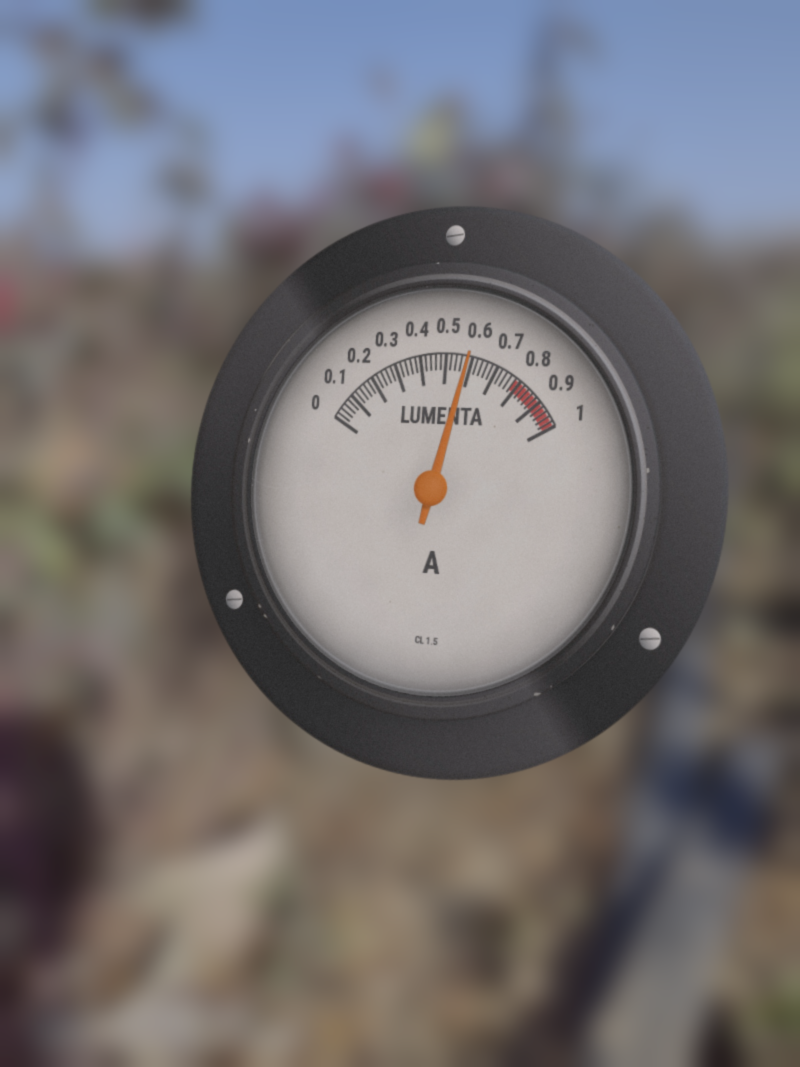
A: 0.6 A
